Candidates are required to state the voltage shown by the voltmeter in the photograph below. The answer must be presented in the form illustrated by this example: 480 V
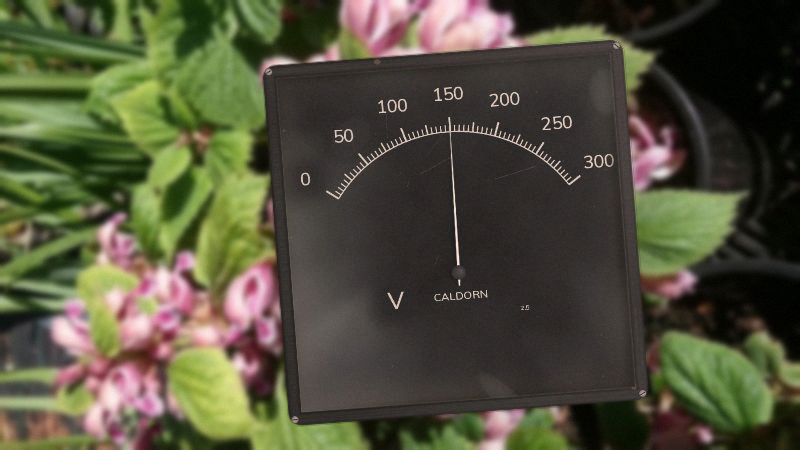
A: 150 V
